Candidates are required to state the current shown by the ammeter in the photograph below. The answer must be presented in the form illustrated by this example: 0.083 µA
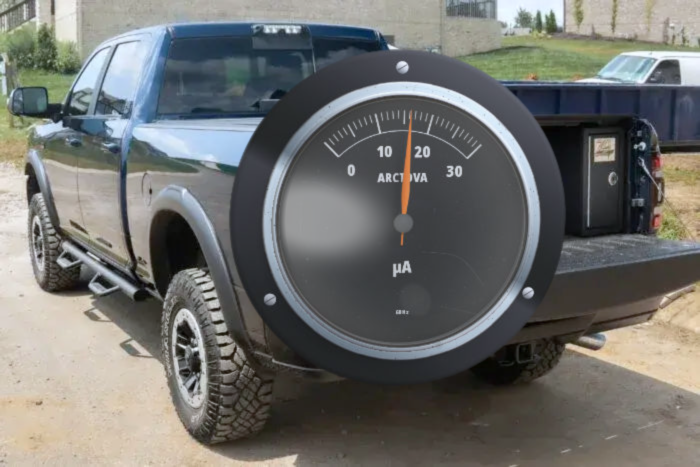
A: 16 µA
